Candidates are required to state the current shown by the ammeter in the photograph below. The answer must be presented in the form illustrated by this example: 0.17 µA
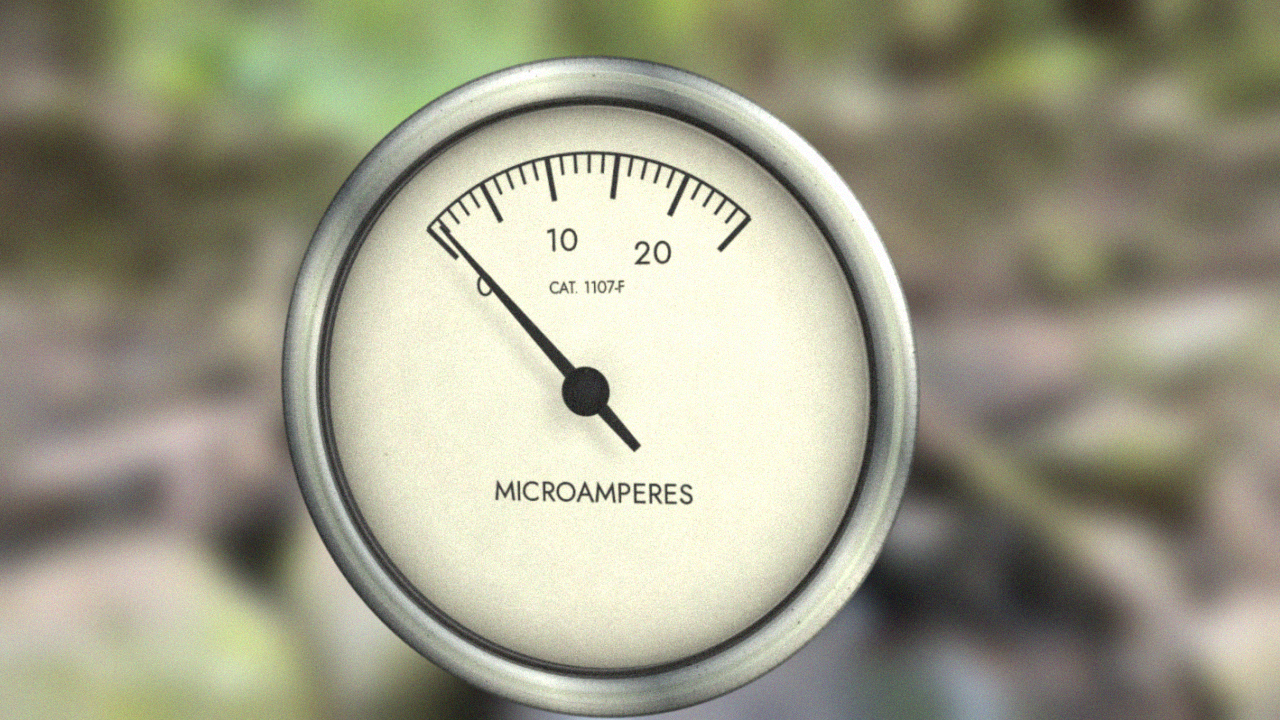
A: 1 µA
